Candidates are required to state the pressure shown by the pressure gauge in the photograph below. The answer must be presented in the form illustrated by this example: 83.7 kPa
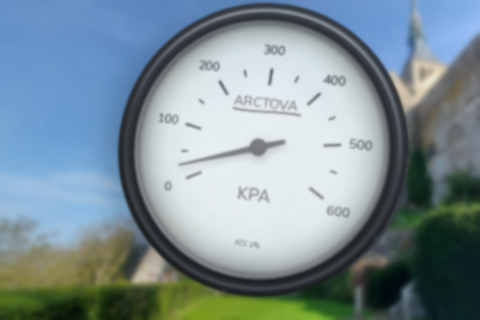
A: 25 kPa
